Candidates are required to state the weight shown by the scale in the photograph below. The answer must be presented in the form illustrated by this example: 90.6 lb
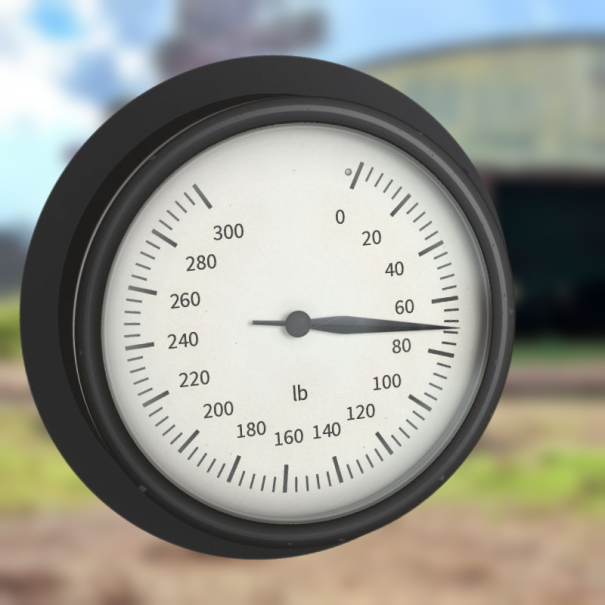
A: 70 lb
